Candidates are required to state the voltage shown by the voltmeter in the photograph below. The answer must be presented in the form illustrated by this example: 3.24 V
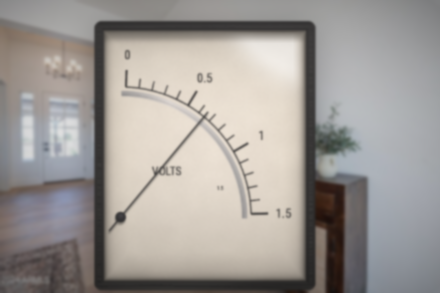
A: 0.65 V
